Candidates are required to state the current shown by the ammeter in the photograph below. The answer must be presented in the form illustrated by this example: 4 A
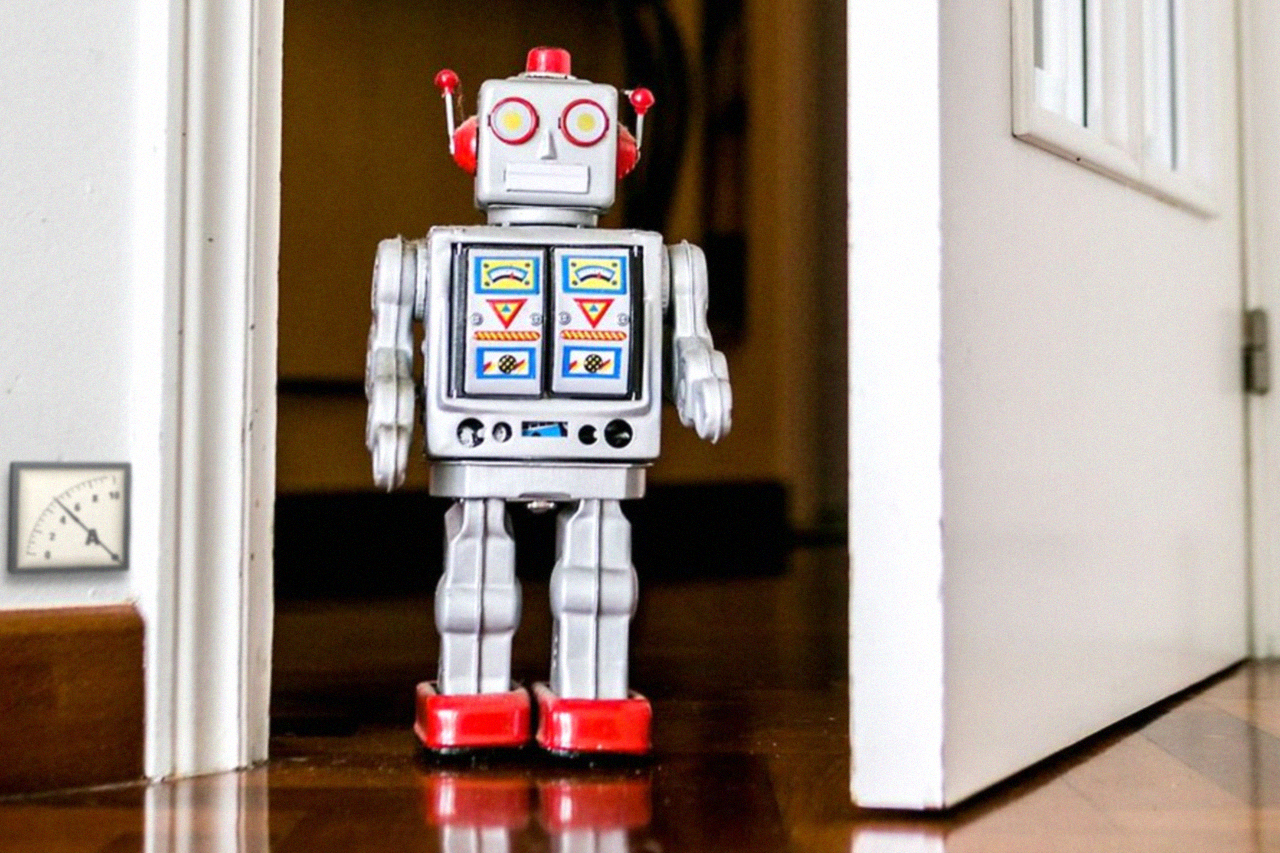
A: 5 A
